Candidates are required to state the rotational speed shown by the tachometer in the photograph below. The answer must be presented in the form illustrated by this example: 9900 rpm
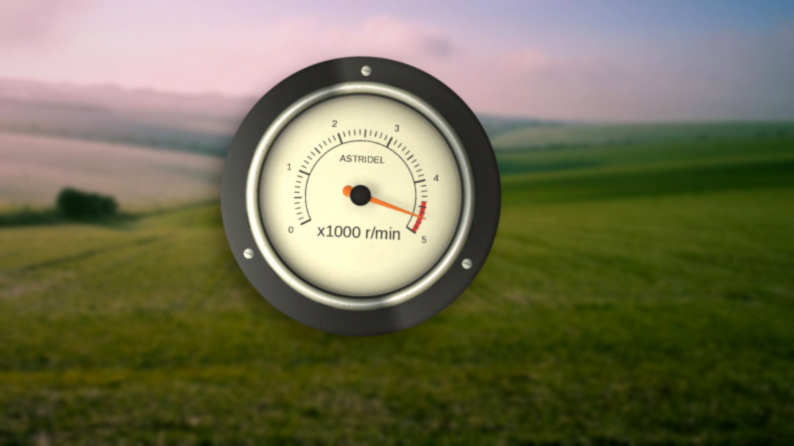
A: 4700 rpm
